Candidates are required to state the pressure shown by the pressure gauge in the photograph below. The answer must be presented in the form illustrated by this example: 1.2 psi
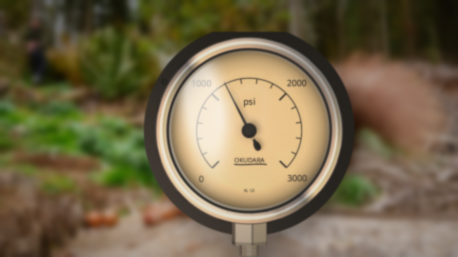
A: 1200 psi
